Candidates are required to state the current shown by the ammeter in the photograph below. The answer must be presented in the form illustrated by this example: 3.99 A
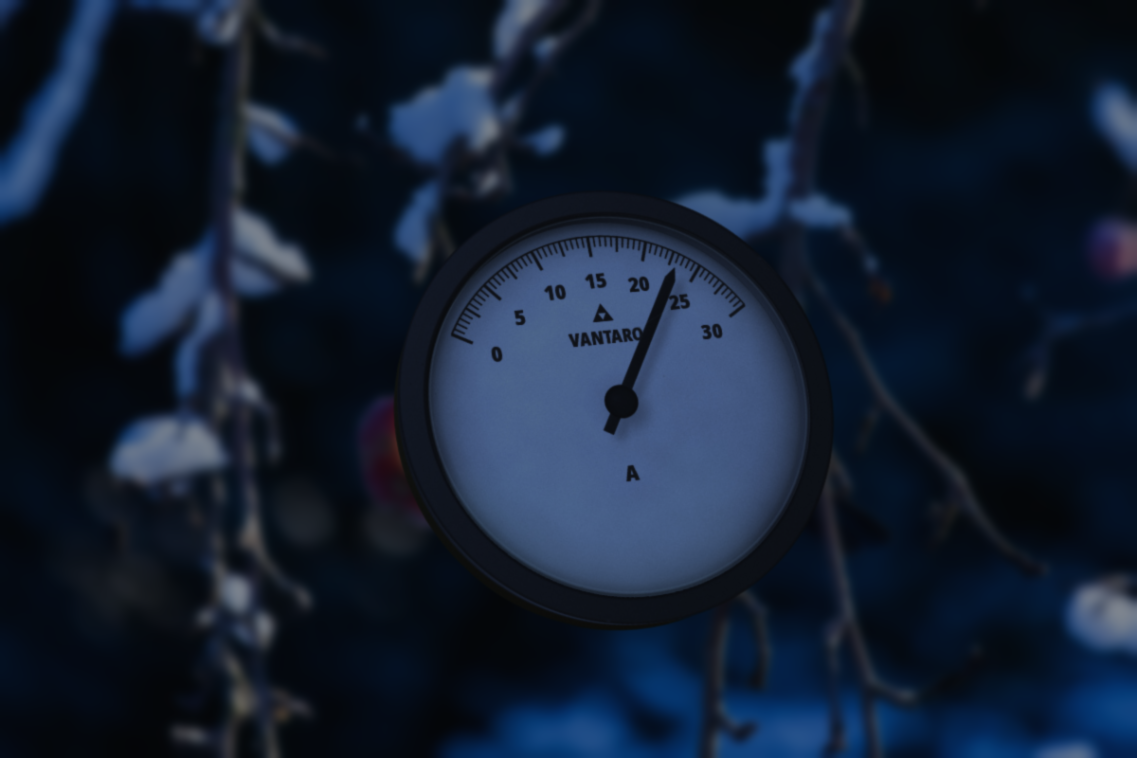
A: 23 A
